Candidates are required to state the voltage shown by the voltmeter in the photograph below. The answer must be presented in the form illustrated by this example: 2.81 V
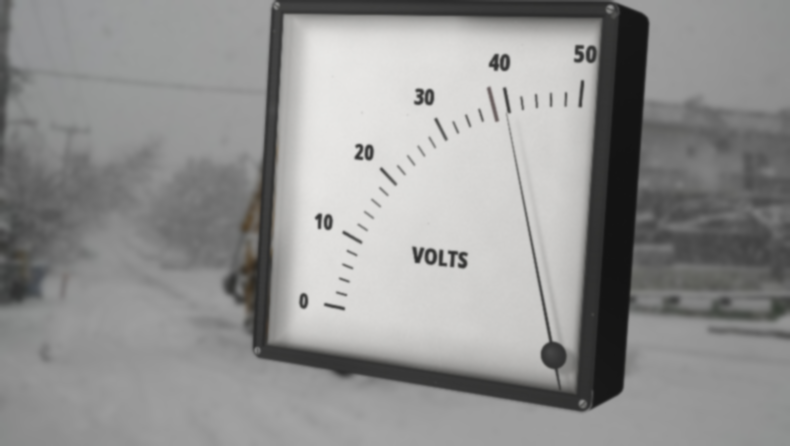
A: 40 V
